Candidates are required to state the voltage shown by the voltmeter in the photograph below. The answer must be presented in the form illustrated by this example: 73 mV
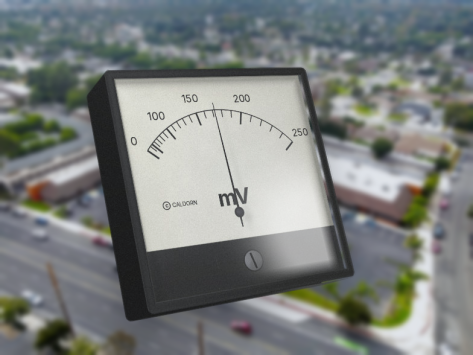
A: 170 mV
